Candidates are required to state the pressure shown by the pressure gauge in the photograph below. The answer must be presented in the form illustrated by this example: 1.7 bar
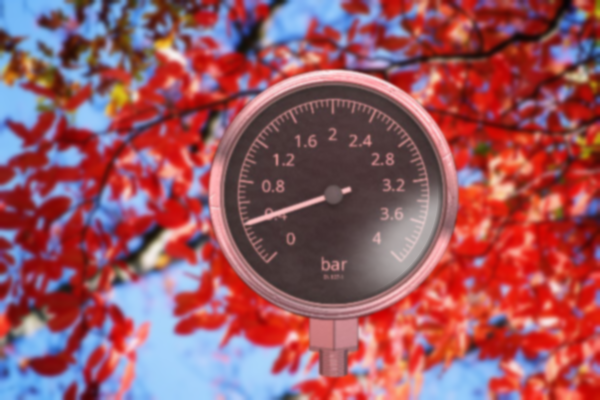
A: 0.4 bar
